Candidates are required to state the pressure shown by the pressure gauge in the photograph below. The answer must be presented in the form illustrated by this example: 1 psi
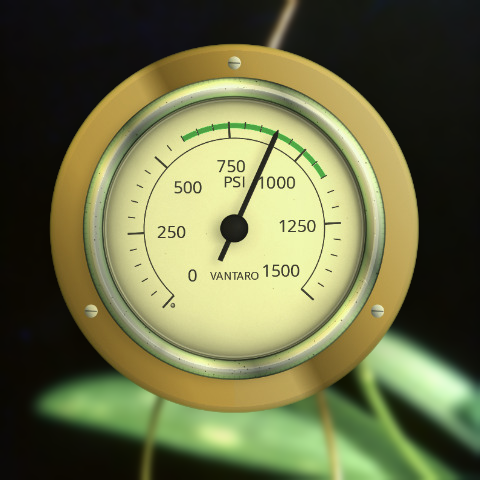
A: 900 psi
